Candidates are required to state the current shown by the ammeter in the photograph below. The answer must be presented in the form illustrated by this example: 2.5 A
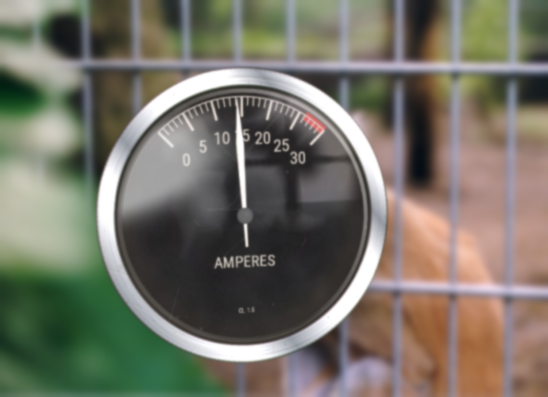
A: 14 A
